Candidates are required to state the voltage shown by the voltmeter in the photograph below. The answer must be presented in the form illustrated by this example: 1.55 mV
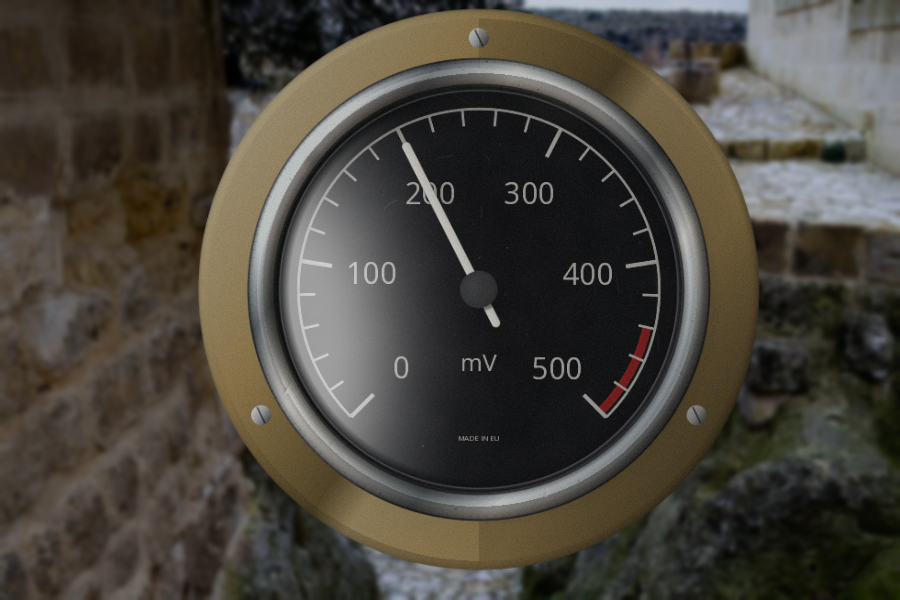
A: 200 mV
